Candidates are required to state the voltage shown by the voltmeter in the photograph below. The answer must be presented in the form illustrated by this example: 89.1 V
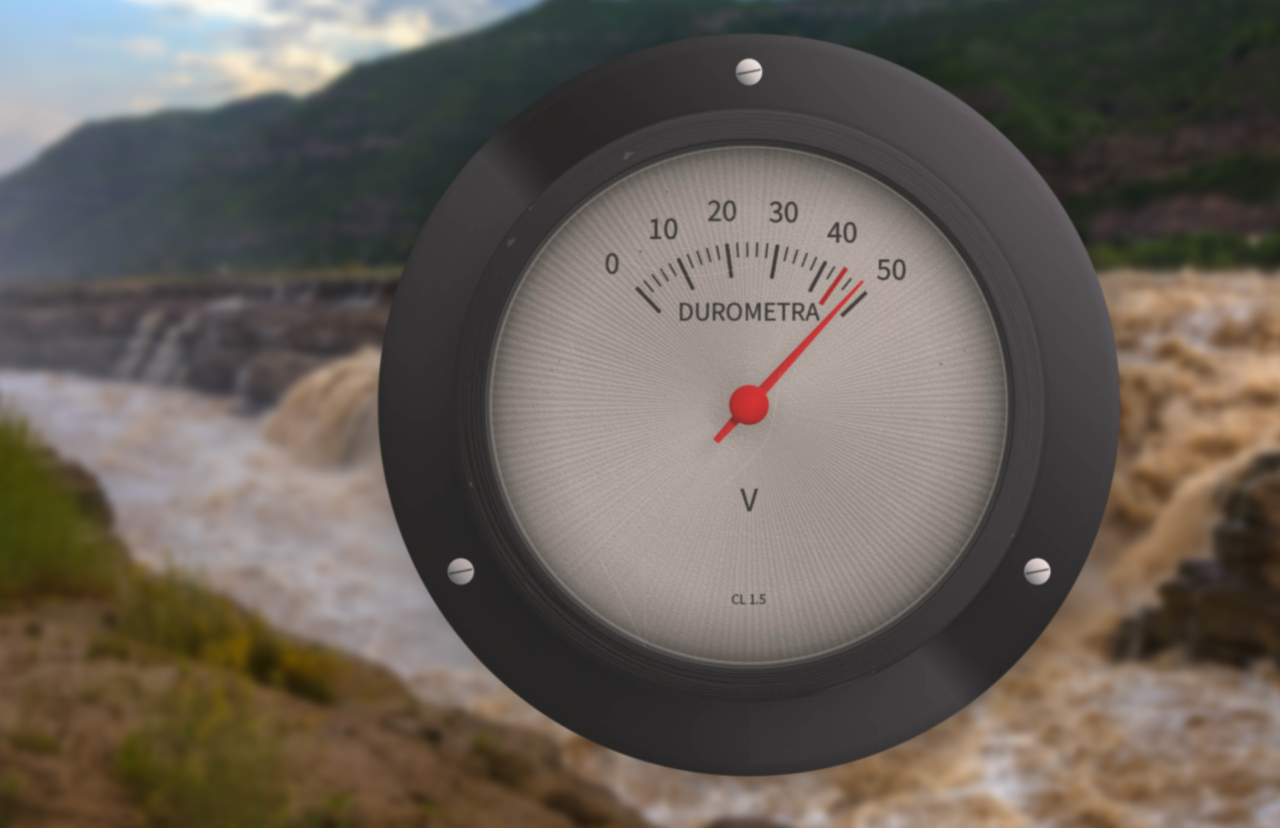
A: 48 V
